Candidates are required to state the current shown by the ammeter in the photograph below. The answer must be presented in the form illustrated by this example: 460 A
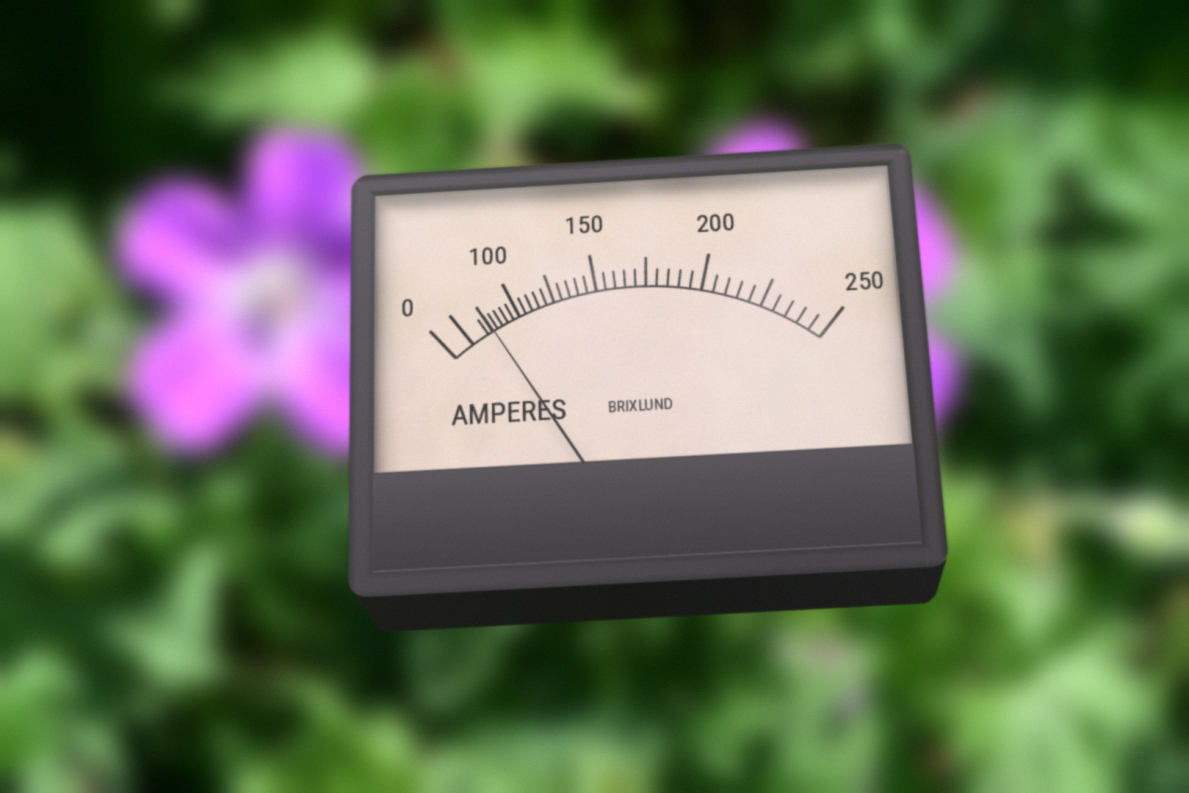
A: 75 A
